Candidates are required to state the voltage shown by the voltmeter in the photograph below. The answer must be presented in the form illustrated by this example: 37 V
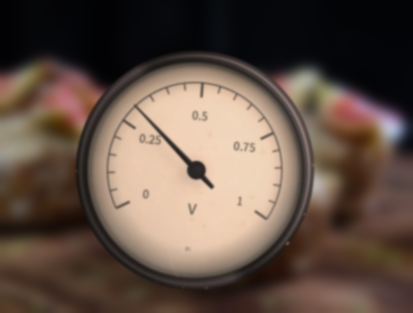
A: 0.3 V
